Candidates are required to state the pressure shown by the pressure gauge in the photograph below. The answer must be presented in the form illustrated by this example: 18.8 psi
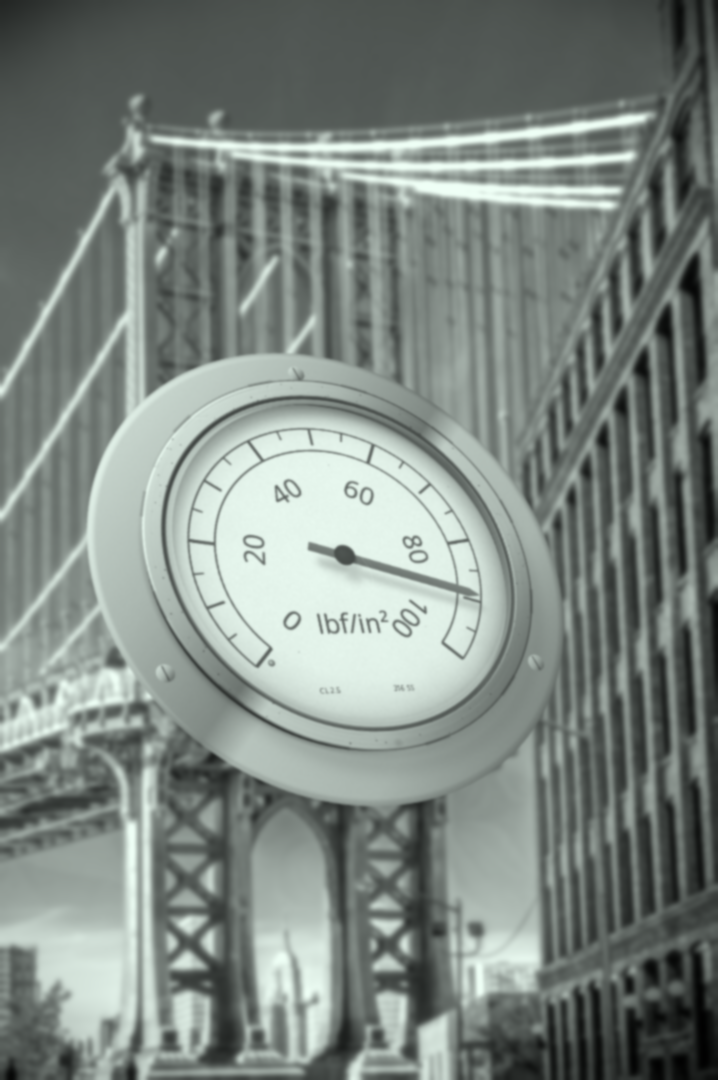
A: 90 psi
